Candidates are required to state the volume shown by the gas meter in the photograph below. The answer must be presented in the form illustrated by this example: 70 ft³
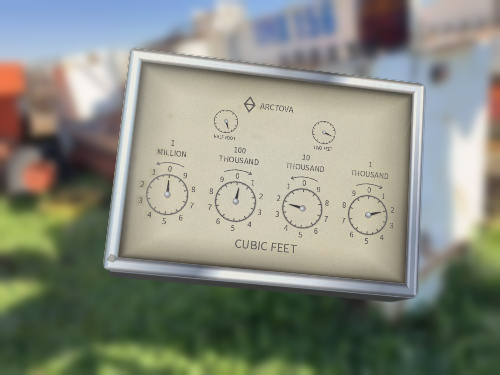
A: 2200 ft³
